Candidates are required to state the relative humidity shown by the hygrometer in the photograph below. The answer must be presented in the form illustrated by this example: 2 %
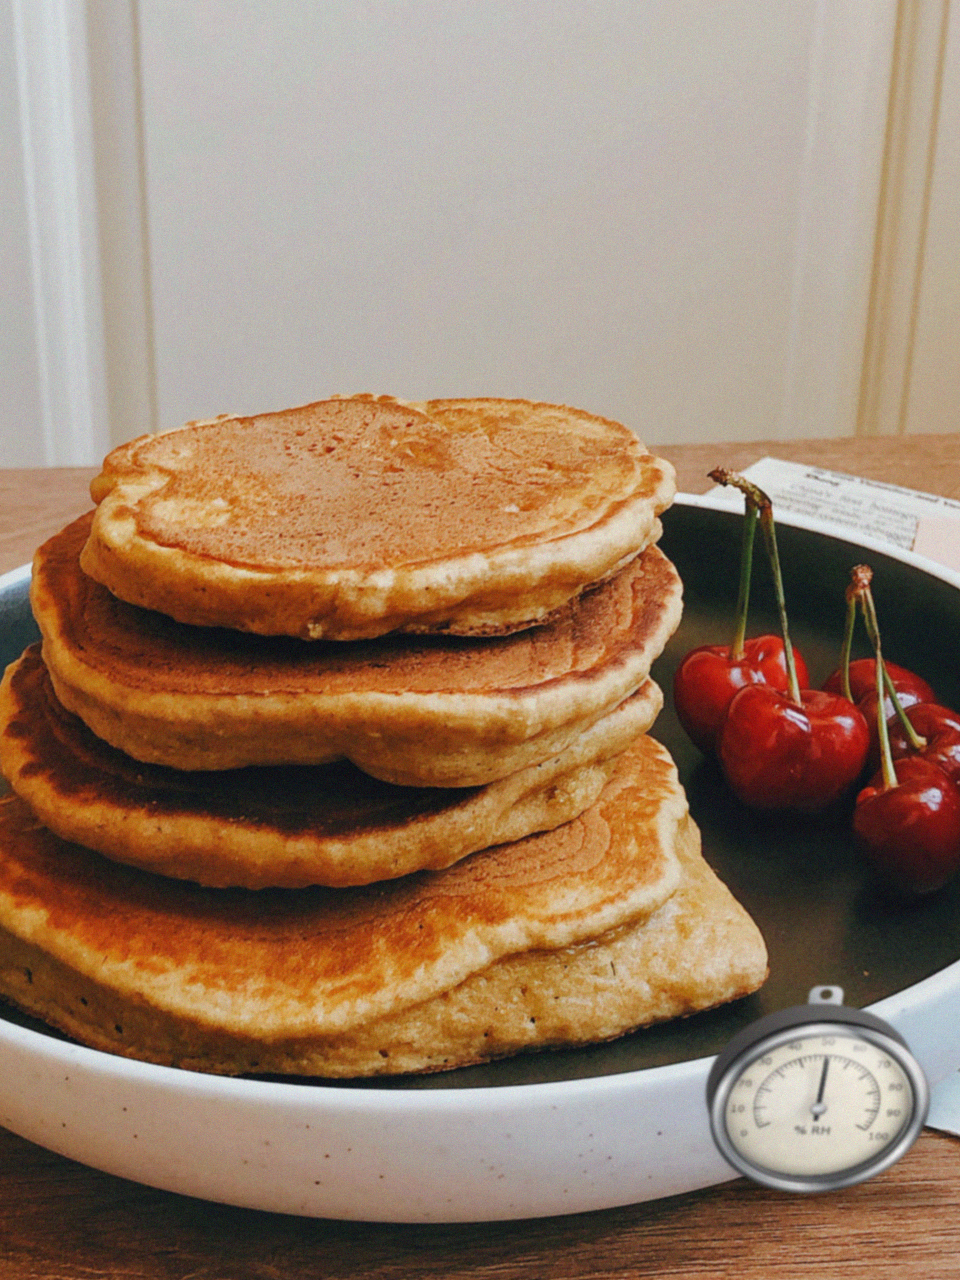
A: 50 %
